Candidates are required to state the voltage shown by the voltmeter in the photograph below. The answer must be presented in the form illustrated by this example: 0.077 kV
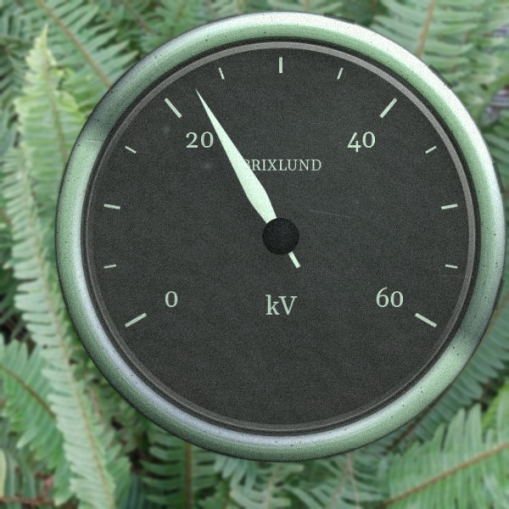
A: 22.5 kV
